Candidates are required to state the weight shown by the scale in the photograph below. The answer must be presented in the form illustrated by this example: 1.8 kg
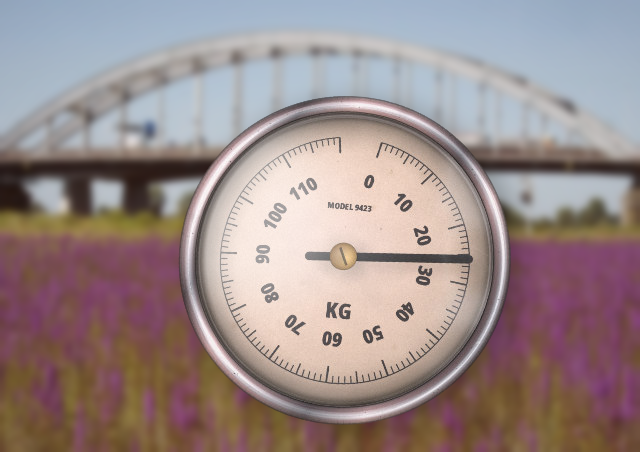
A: 26 kg
